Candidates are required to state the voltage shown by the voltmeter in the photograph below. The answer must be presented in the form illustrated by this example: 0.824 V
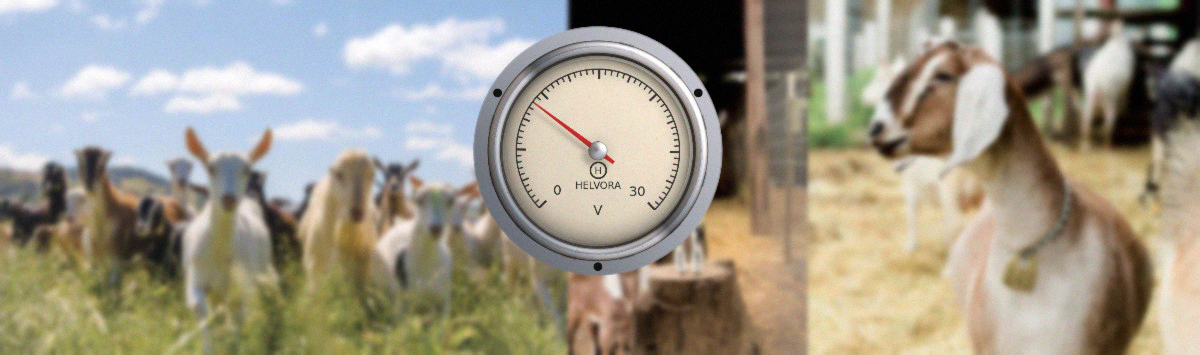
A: 9 V
